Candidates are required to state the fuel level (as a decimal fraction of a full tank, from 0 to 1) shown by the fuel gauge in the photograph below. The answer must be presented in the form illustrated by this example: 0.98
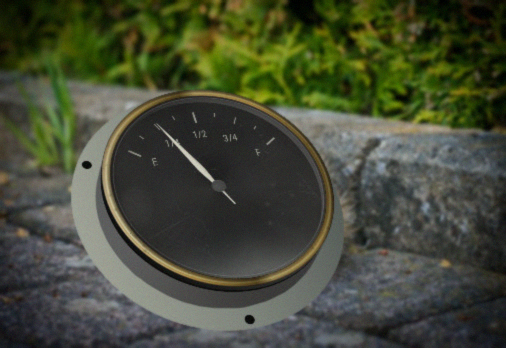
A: 0.25
